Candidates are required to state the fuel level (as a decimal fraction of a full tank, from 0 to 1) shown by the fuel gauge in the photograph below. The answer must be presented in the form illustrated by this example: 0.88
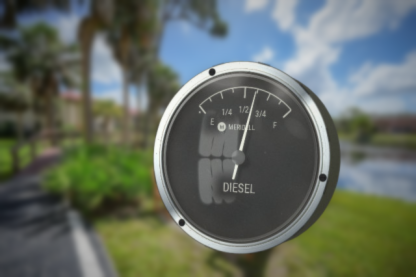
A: 0.625
